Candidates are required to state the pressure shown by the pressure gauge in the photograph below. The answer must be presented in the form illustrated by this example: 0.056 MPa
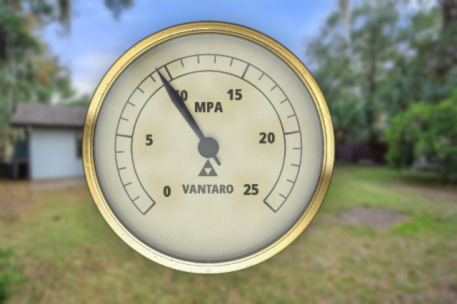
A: 9.5 MPa
